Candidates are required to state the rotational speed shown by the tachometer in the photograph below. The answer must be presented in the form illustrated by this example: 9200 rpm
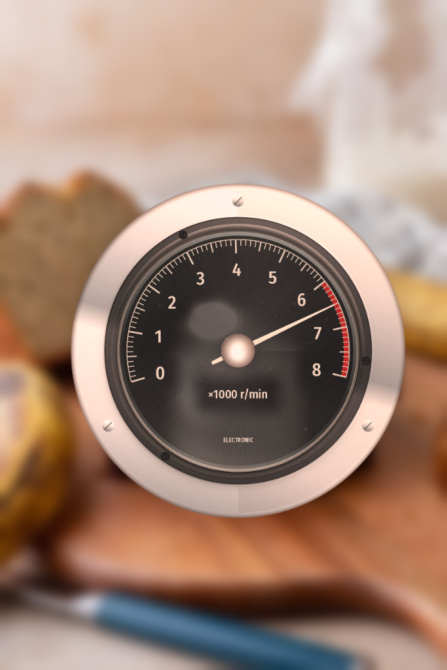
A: 6500 rpm
